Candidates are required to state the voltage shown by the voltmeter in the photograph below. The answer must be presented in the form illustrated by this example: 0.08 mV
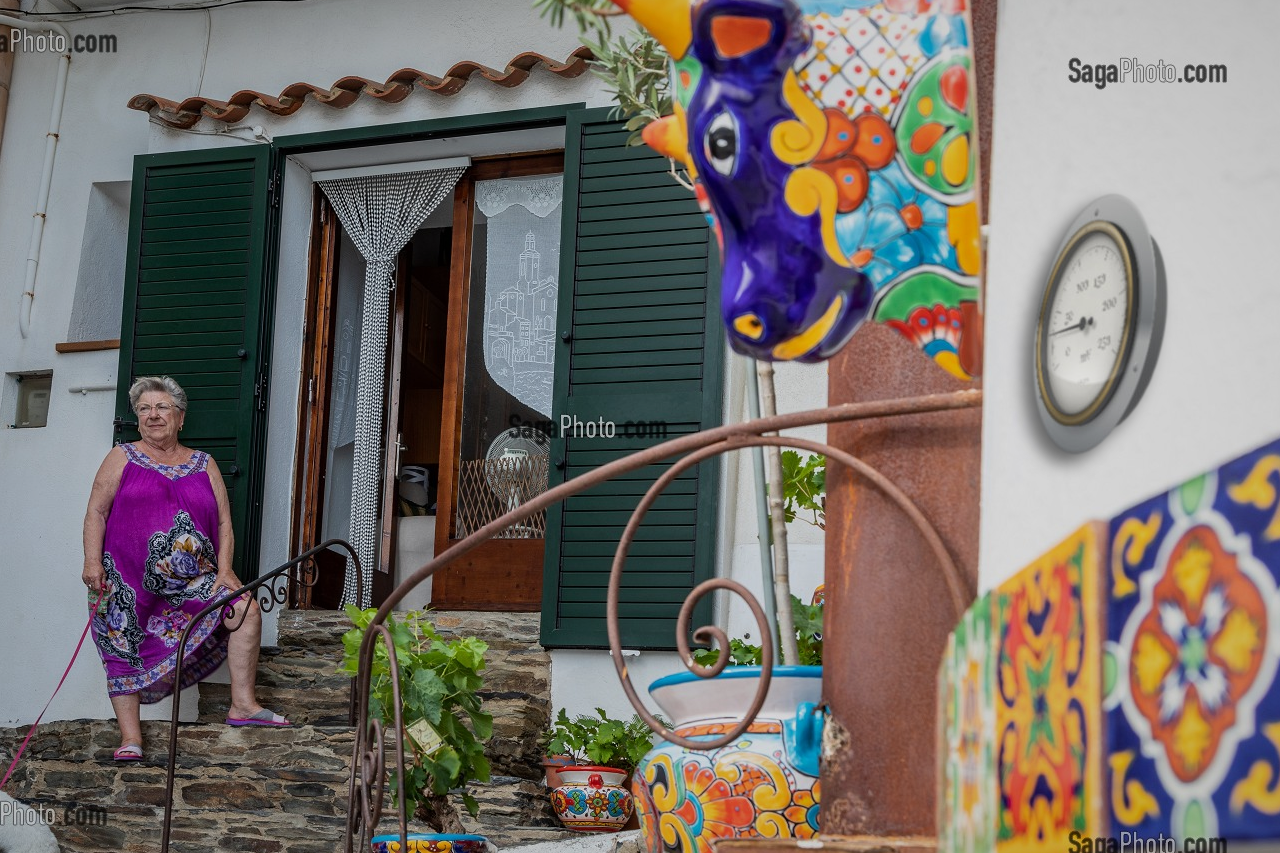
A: 30 mV
